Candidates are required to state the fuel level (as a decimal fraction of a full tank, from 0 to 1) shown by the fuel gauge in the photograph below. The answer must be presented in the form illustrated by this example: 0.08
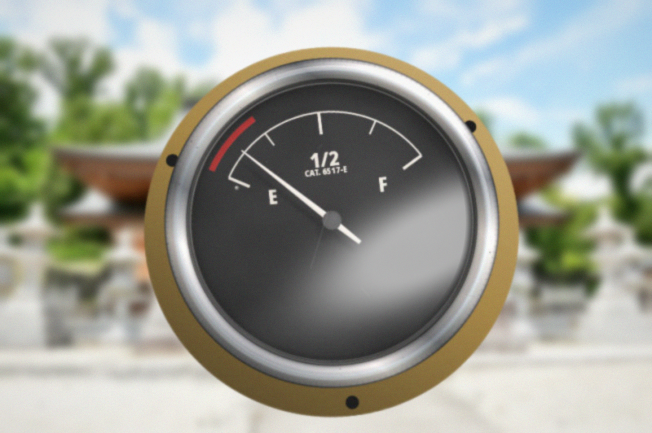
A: 0.125
